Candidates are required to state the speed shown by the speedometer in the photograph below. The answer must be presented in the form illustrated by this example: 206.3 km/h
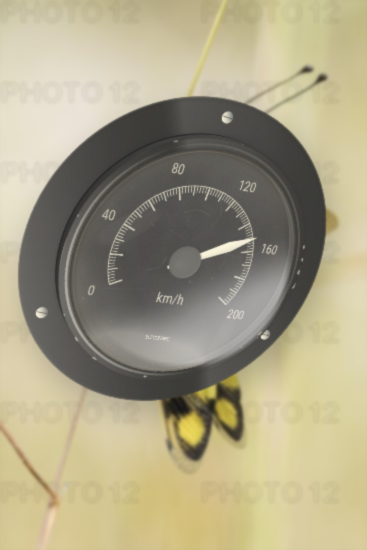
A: 150 km/h
